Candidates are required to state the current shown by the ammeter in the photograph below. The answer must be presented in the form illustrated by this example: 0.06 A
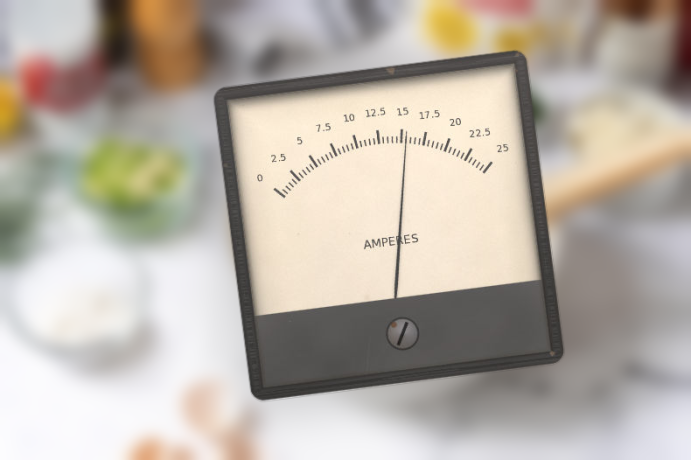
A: 15.5 A
